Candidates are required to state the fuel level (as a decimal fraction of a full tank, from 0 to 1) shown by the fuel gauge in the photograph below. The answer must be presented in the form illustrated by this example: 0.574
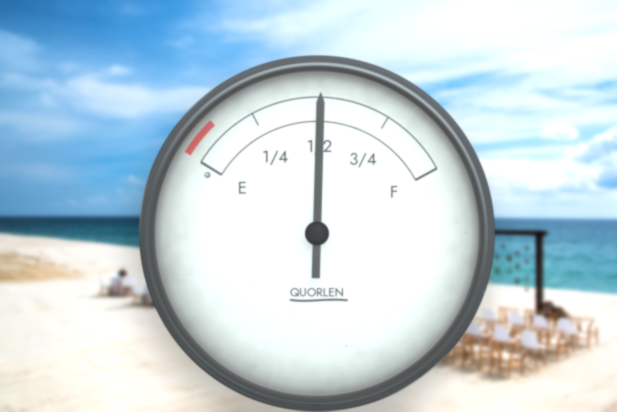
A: 0.5
